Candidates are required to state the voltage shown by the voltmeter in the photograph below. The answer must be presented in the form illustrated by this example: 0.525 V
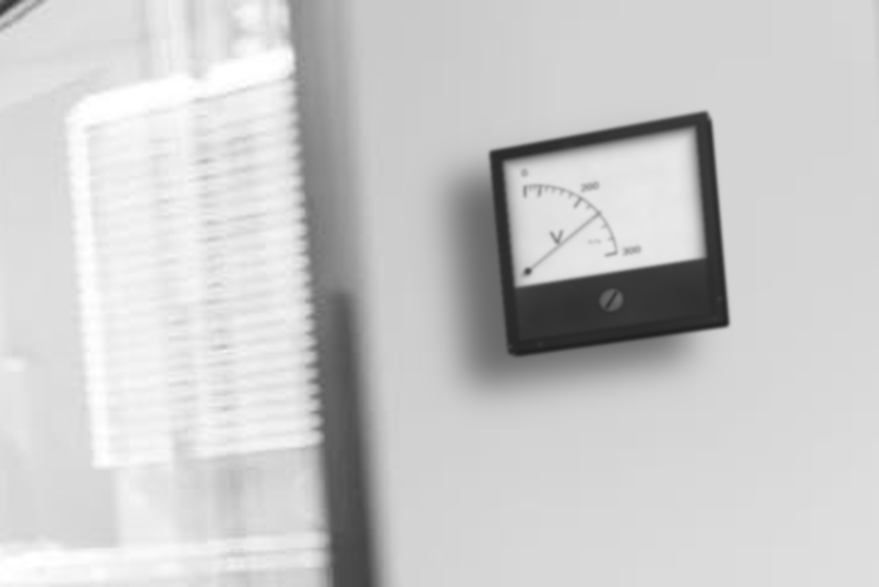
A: 240 V
